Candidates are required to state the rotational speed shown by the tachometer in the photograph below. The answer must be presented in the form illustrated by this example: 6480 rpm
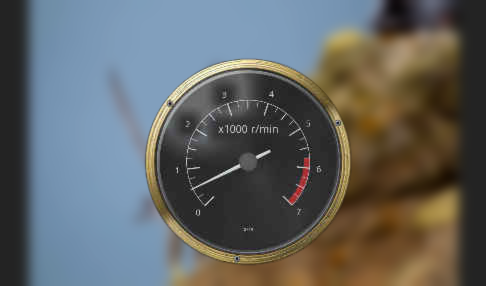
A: 500 rpm
